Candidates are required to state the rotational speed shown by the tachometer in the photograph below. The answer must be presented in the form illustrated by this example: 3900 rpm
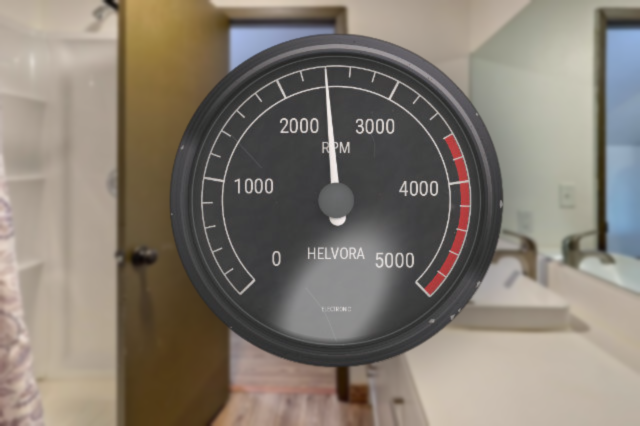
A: 2400 rpm
